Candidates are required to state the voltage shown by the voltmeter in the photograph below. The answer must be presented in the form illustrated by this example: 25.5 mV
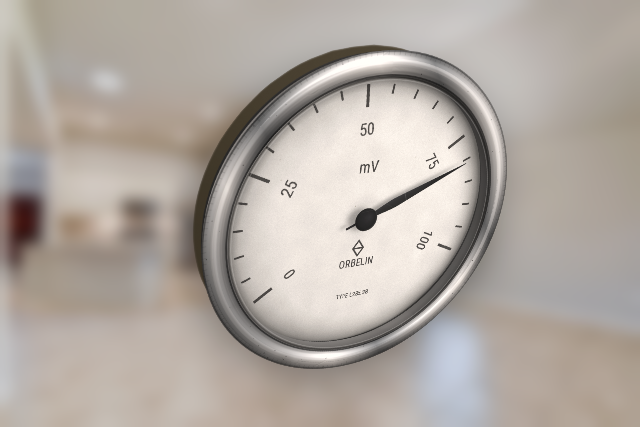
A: 80 mV
